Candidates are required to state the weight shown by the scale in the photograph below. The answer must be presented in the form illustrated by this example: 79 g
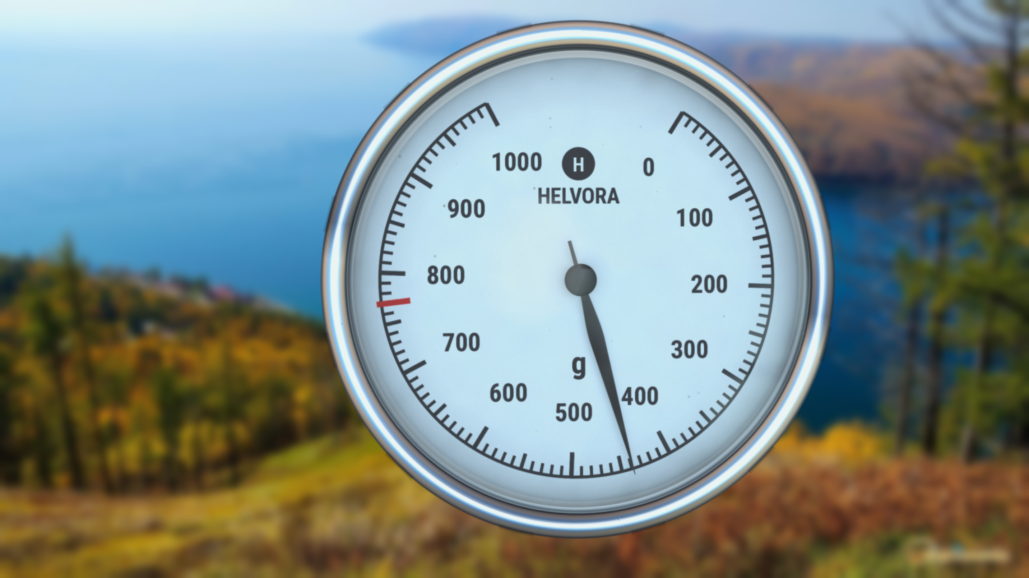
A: 440 g
